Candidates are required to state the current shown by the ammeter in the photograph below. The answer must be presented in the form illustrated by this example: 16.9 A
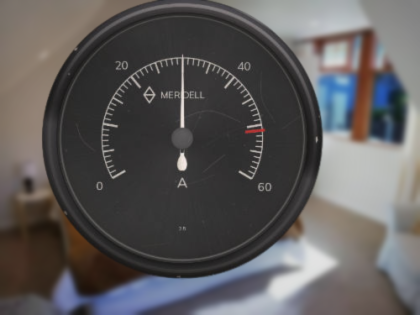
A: 30 A
